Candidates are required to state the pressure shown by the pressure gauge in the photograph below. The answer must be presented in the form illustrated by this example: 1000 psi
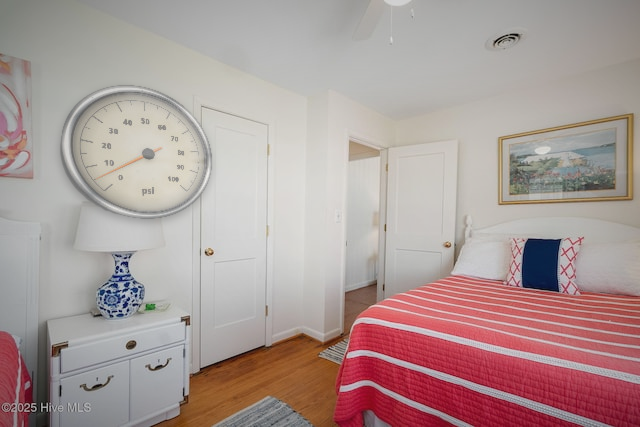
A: 5 psi
